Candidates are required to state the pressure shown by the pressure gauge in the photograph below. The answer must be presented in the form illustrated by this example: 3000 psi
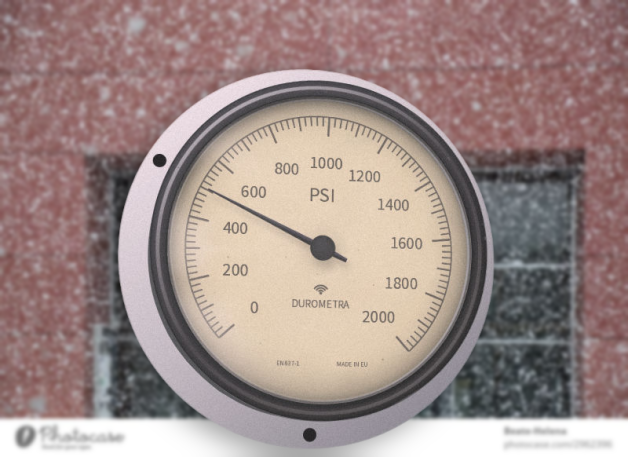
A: 500 psi
